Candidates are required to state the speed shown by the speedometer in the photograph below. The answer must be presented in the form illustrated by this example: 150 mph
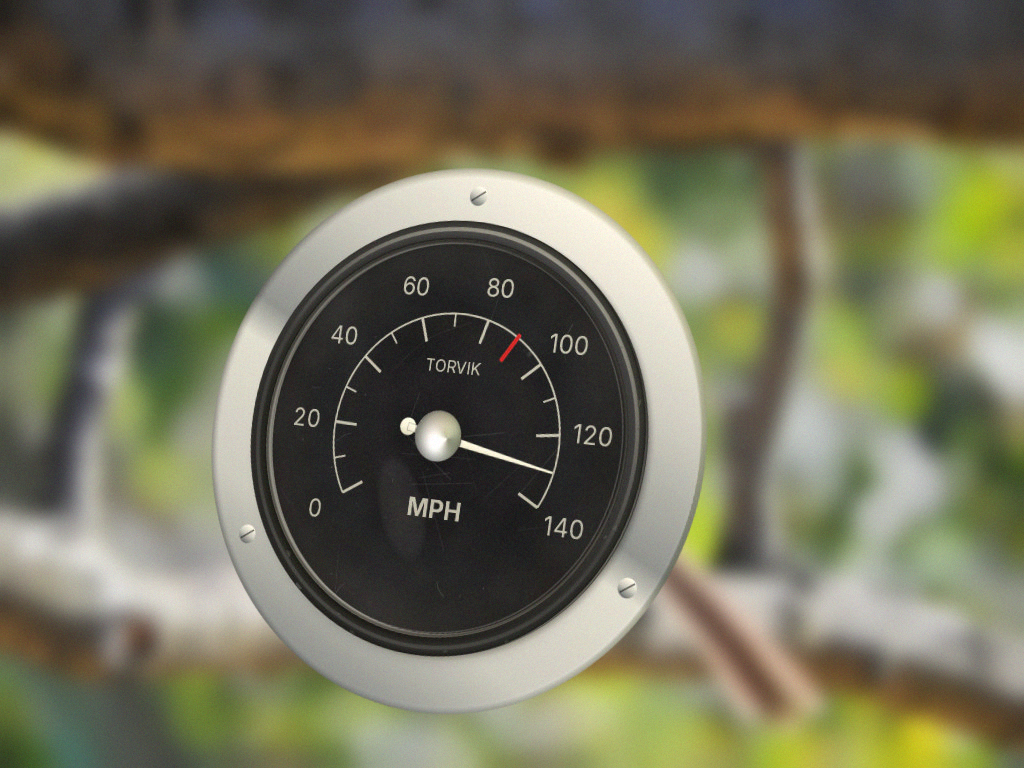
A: 130 mph
